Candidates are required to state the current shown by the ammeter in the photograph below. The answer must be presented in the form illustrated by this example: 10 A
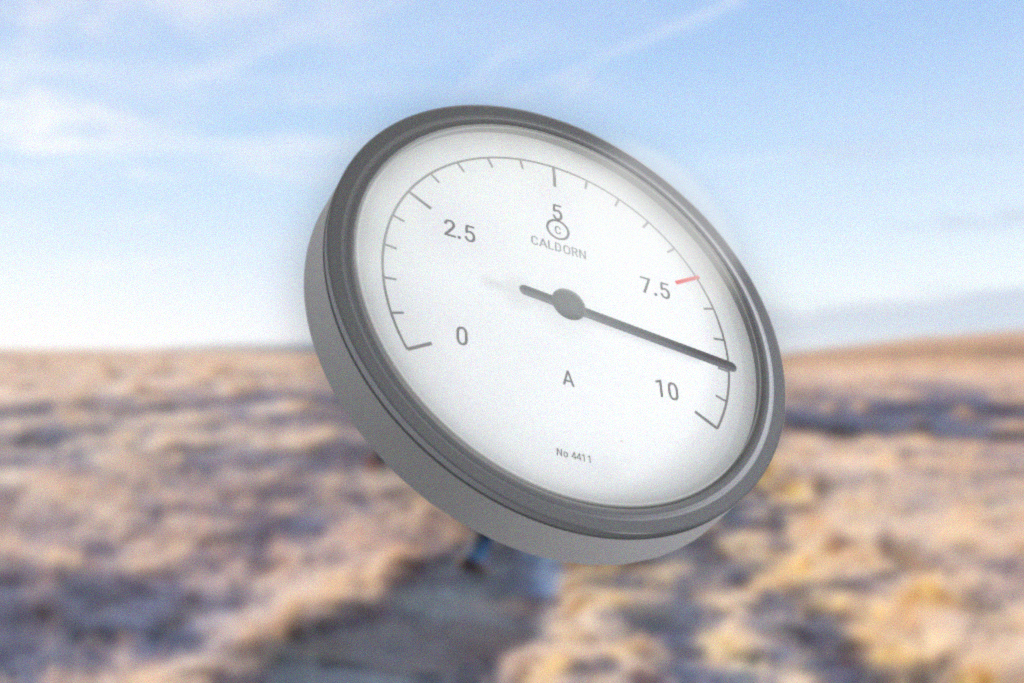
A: 9 A
